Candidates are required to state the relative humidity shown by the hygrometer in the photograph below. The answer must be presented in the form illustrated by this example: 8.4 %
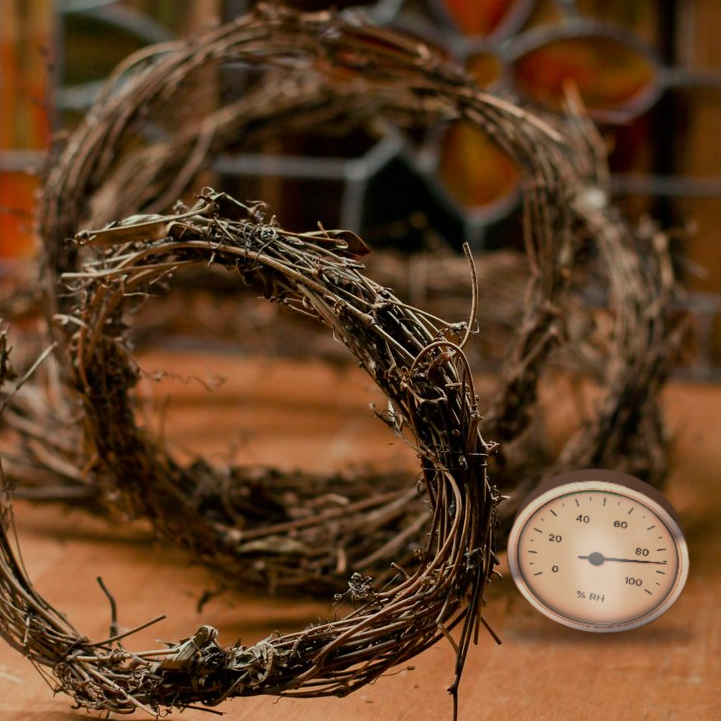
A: 85 %
